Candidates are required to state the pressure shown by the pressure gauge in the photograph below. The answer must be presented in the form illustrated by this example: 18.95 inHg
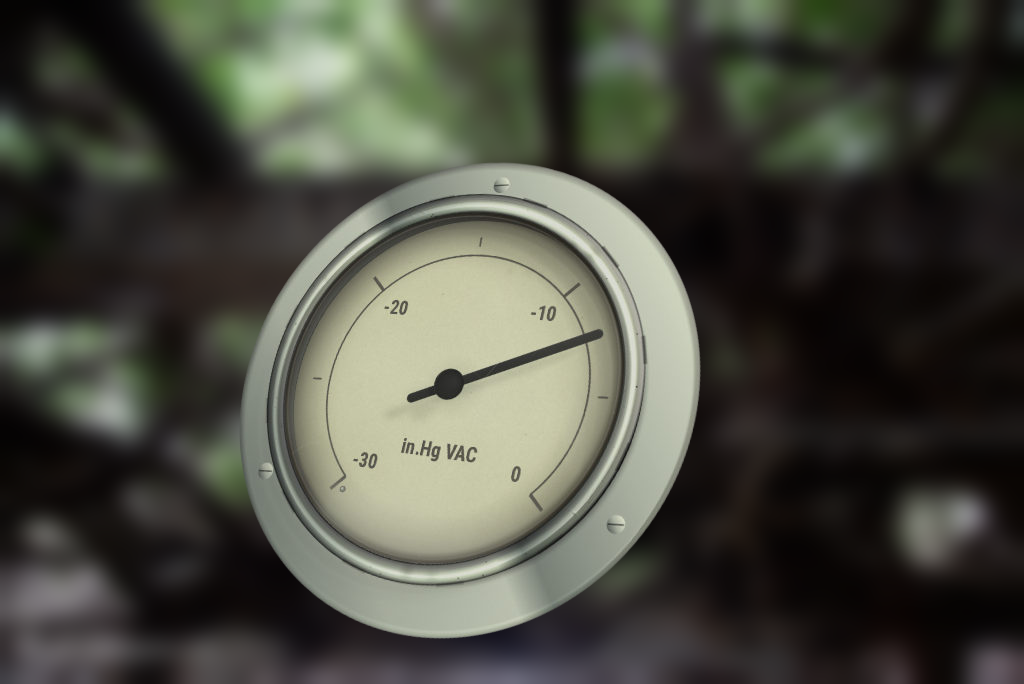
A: -7.5 inHg
